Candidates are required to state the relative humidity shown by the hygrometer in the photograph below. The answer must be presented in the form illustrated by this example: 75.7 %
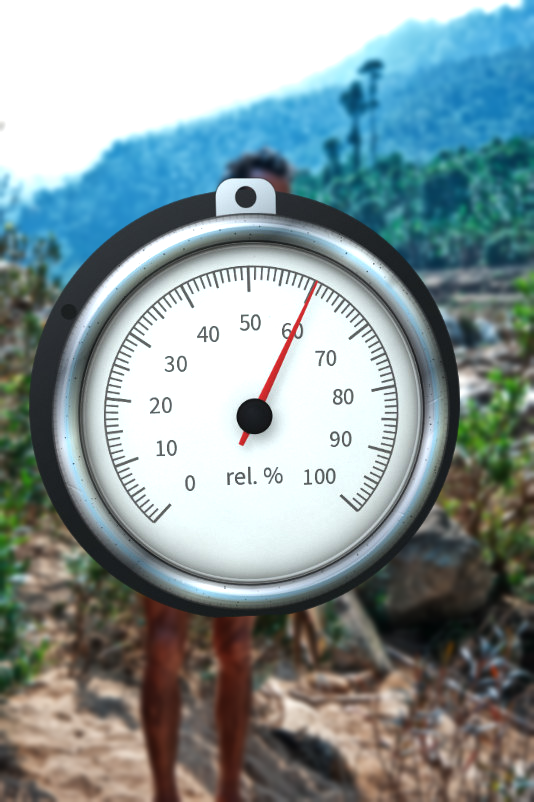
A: 60 %
